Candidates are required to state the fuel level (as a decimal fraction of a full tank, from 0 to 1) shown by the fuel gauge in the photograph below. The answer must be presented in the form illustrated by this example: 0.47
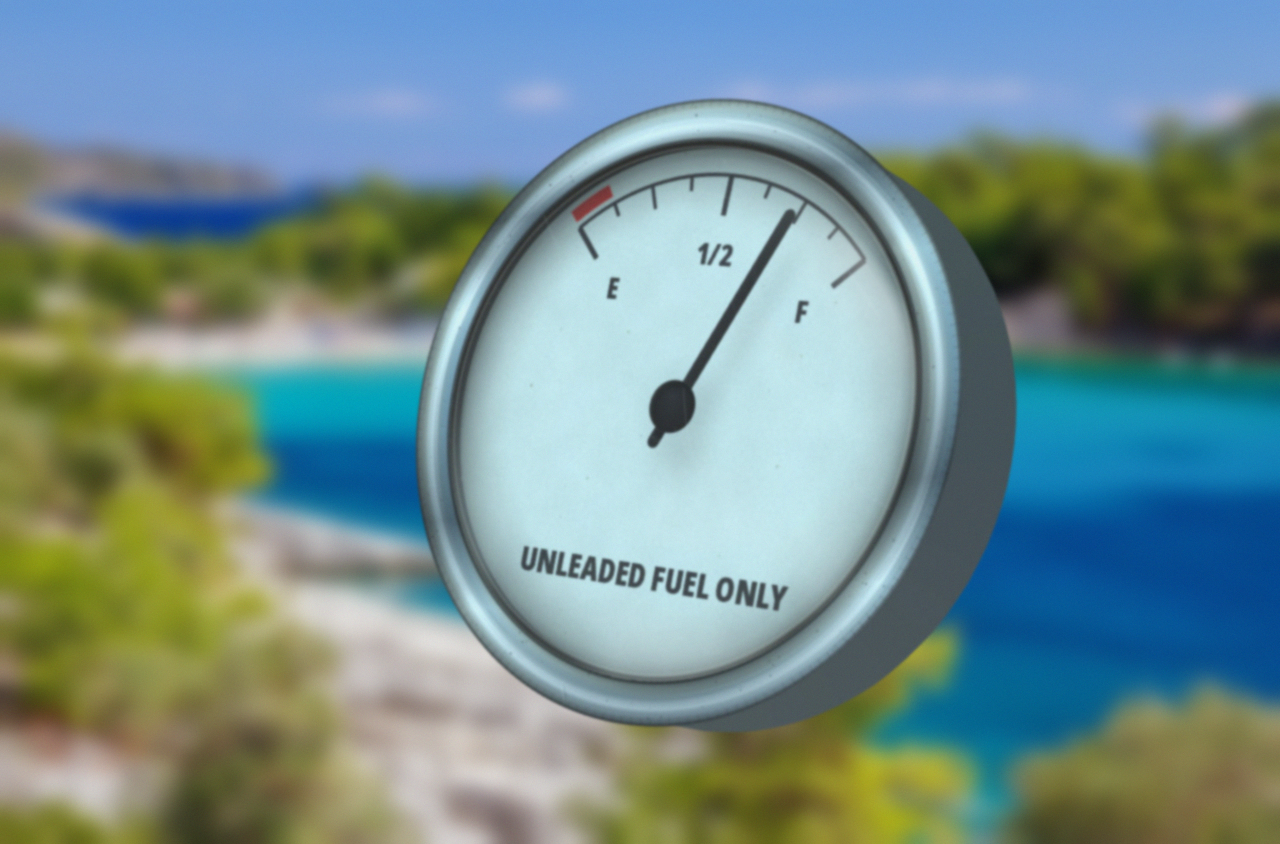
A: 0.75
